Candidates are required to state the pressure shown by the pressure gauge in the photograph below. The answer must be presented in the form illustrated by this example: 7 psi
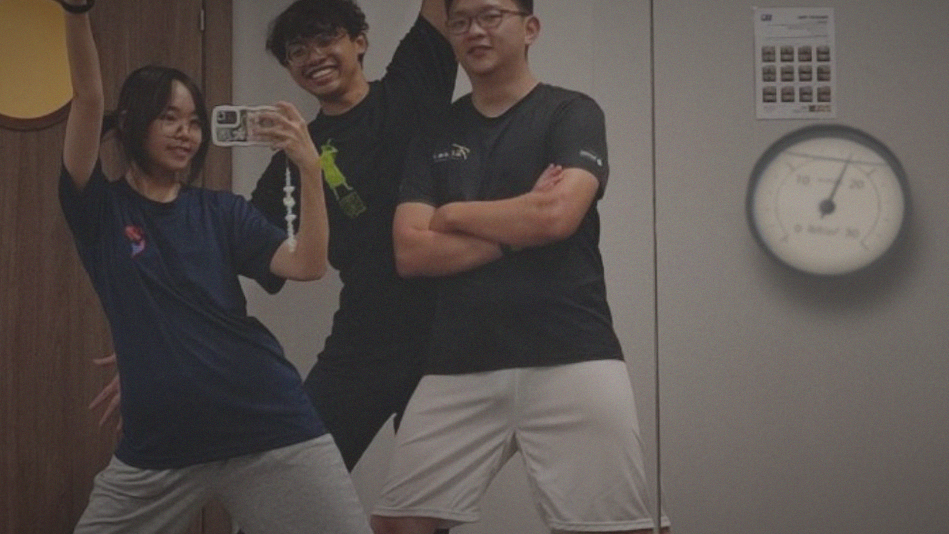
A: 17 psi
